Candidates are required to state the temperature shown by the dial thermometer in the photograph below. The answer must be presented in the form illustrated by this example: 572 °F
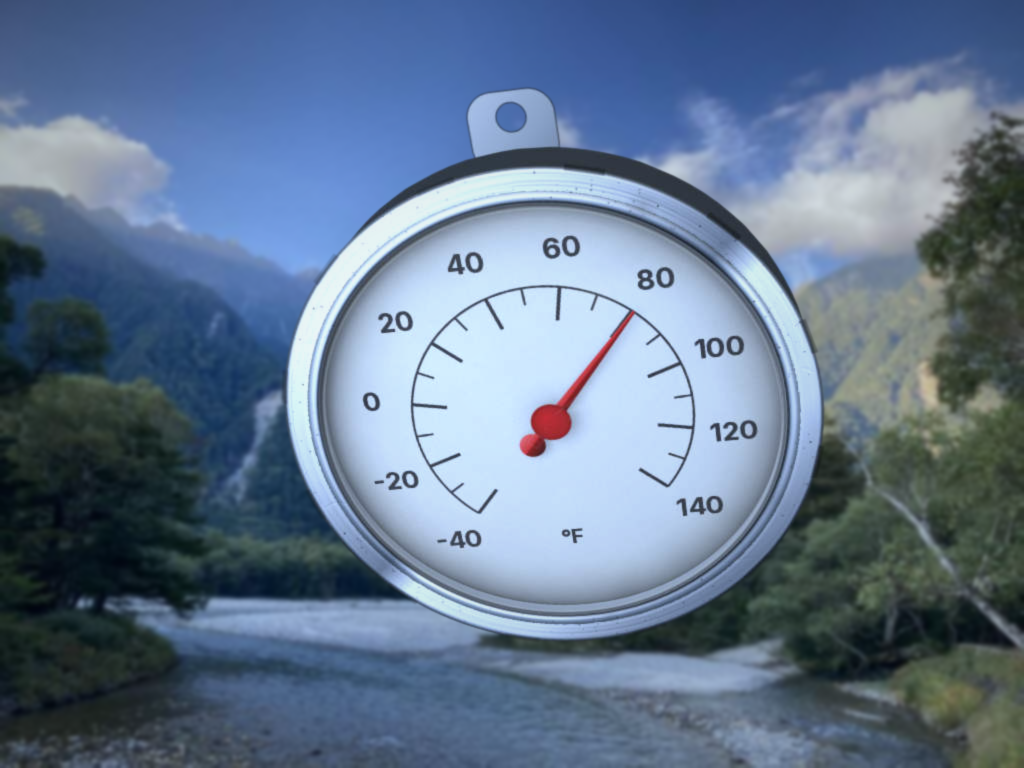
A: 80 °F
